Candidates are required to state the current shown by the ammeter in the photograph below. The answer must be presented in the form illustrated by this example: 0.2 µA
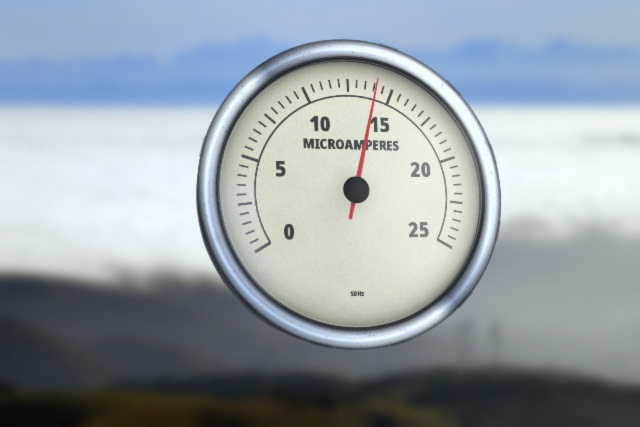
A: 14 µA
